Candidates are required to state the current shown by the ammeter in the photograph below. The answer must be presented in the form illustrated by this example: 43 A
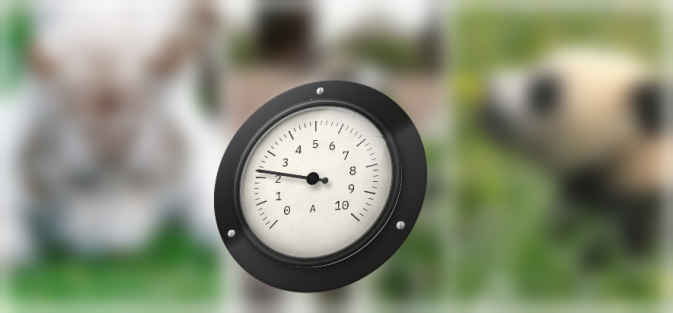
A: 2.2 A
